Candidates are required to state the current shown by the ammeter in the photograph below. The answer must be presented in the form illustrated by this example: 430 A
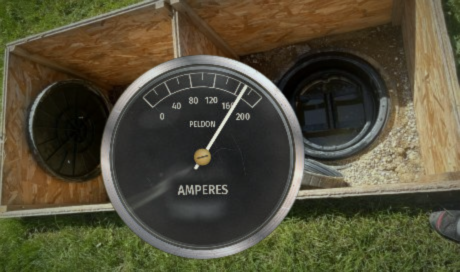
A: 170 A
